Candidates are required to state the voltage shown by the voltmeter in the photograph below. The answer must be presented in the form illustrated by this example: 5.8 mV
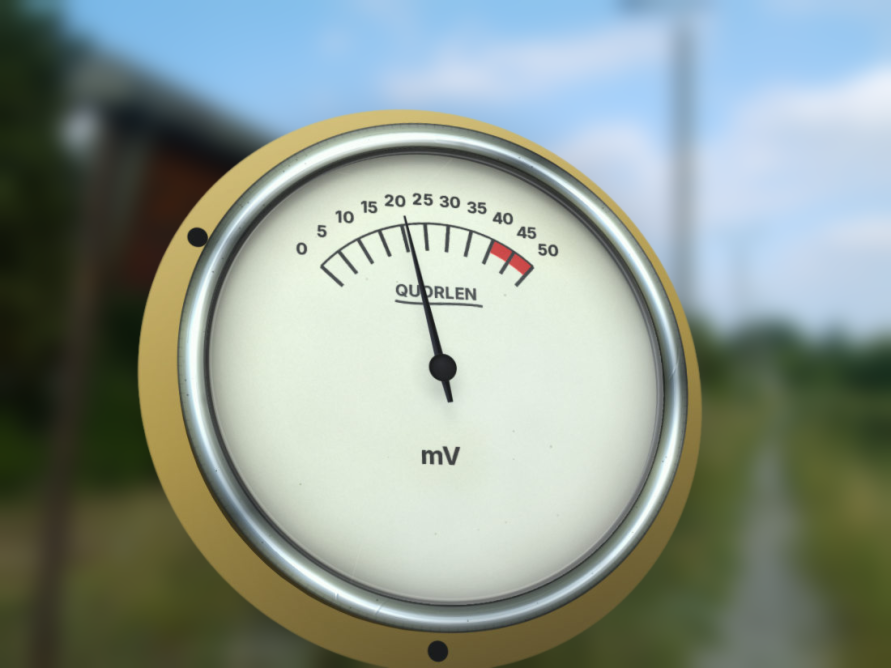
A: 20 mV
